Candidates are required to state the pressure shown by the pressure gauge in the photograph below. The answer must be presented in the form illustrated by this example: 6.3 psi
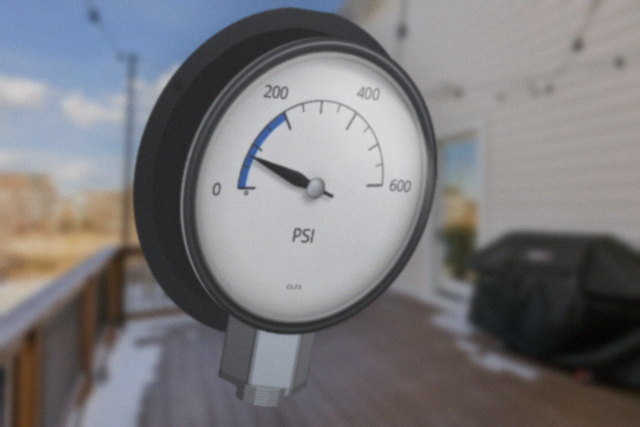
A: 75 psi
